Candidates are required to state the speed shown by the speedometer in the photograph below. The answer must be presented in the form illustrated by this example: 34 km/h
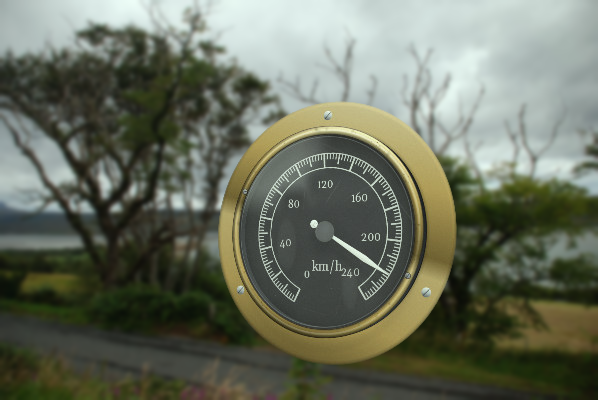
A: 220 km/h
